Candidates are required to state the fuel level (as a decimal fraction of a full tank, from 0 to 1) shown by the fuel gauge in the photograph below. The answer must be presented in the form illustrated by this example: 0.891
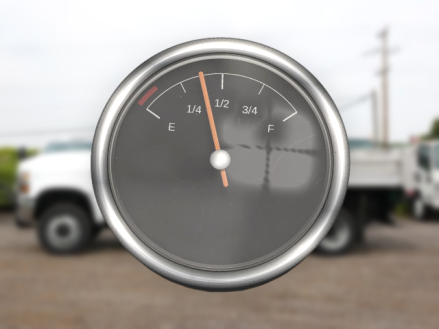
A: 0.375
